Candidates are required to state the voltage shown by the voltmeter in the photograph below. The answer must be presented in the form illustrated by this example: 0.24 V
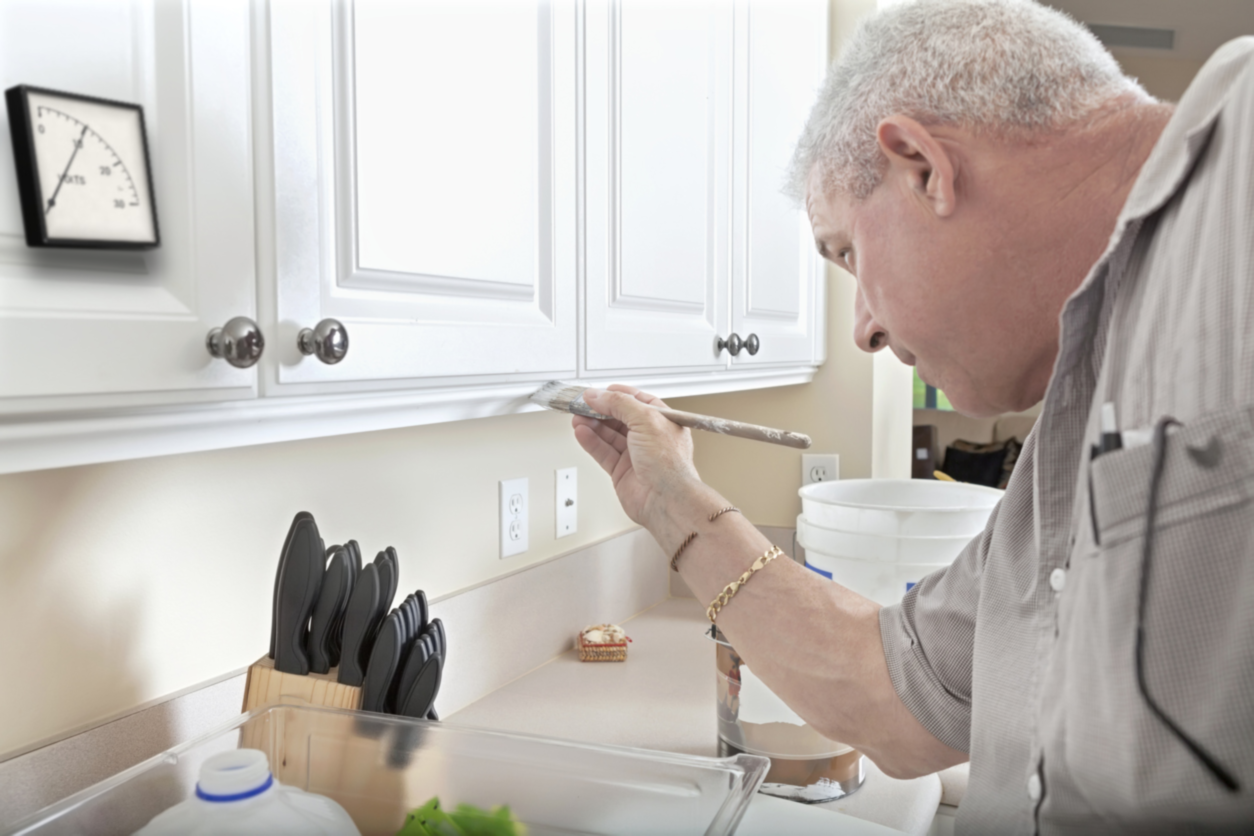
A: 10 V
